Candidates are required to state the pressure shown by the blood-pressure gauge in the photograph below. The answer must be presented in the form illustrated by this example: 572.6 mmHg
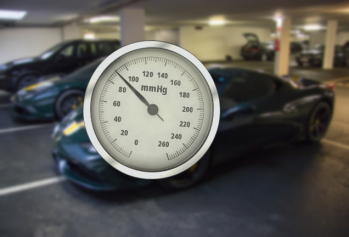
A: 90 mmHg
